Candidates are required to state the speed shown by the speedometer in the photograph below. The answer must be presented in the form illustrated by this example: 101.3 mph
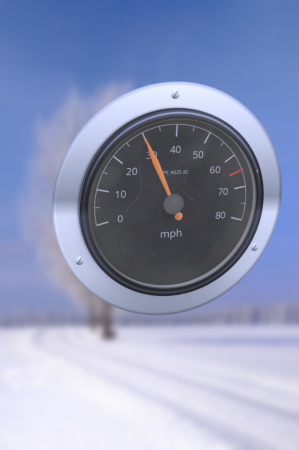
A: 30 mph
